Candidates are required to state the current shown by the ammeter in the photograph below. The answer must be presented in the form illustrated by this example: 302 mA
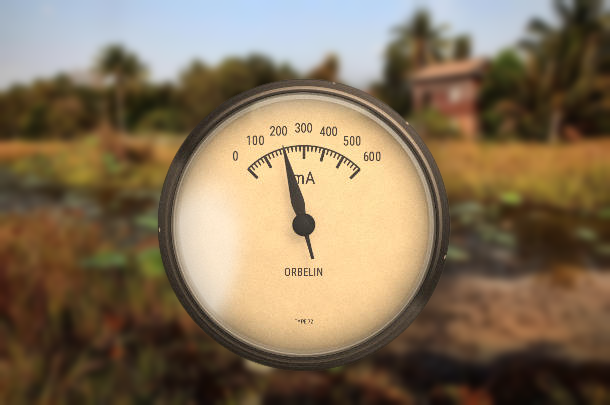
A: 200 mA
